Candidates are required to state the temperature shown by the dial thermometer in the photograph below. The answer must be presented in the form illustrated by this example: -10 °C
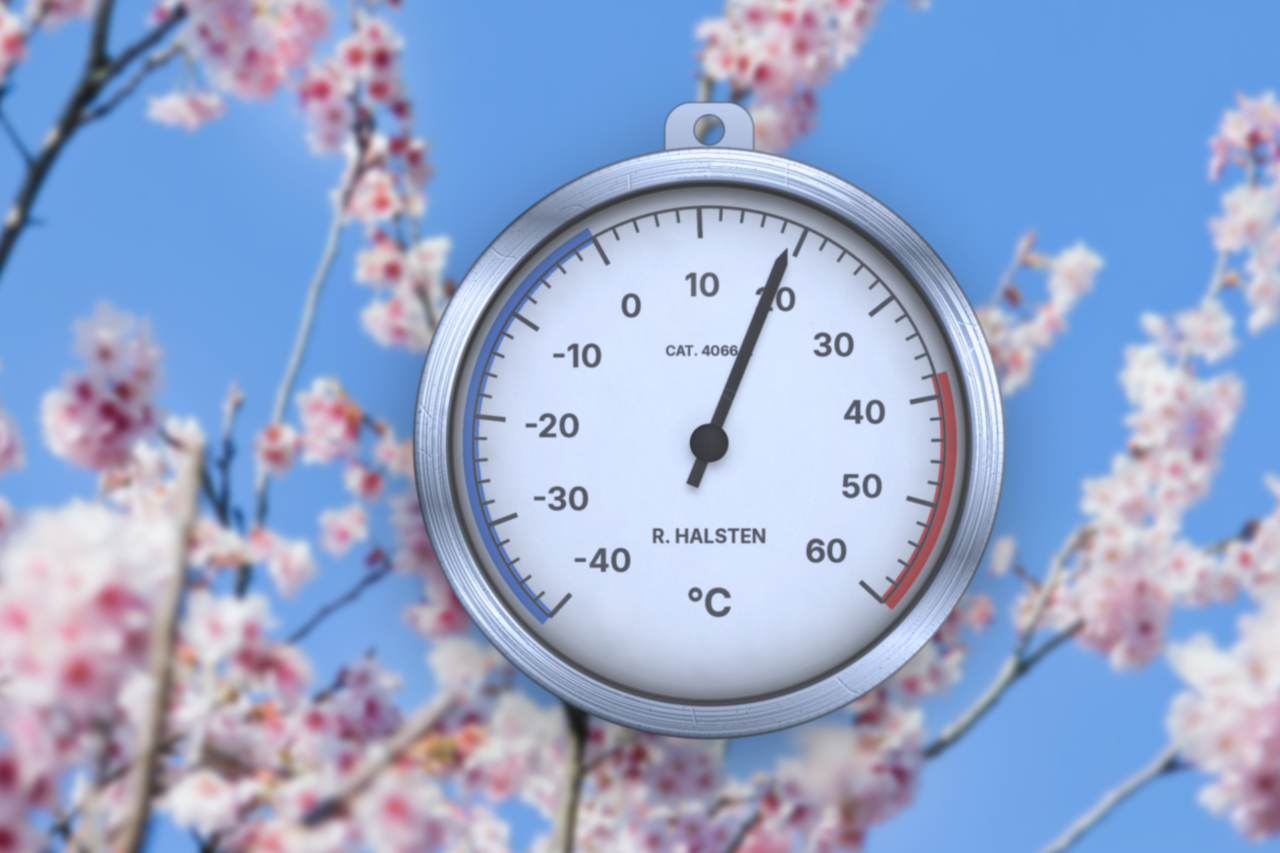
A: 19 °C
